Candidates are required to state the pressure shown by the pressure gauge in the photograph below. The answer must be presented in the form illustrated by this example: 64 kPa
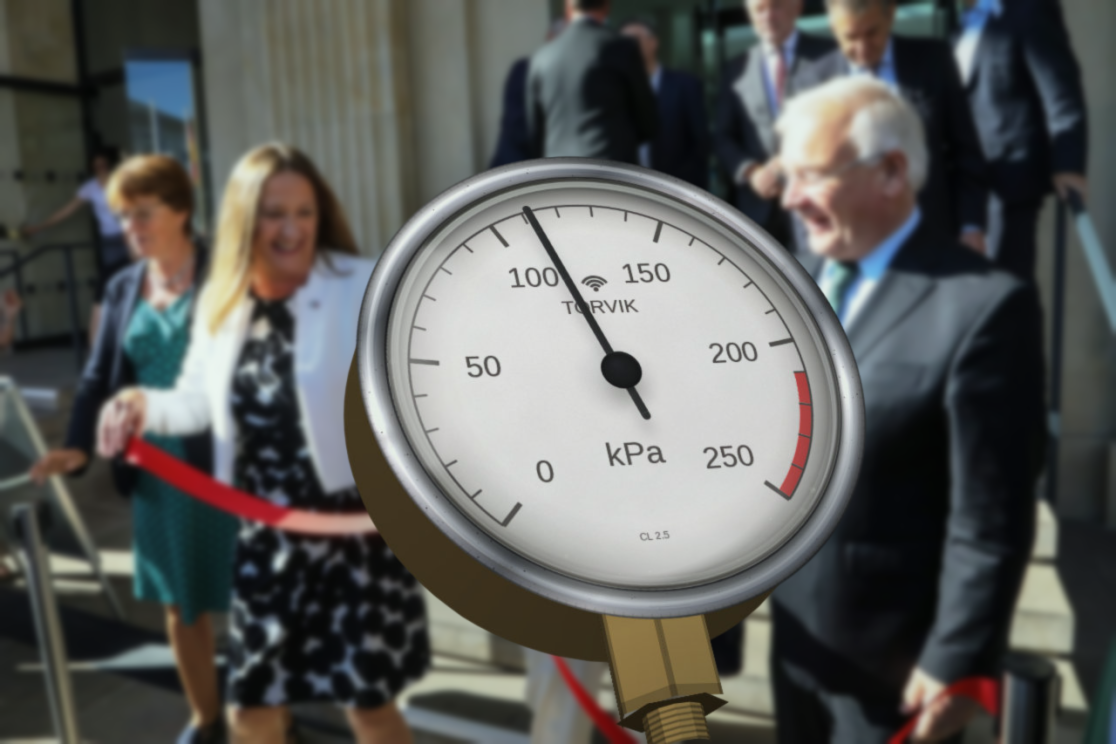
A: 110 kPa
